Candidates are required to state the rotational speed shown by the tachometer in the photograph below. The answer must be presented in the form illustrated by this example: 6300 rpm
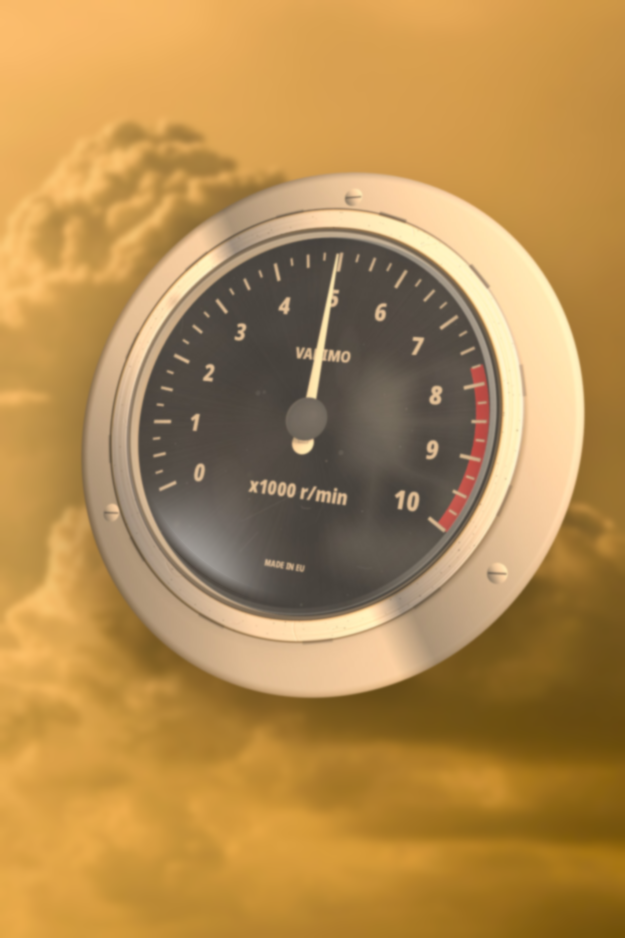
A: 5000 rpm
